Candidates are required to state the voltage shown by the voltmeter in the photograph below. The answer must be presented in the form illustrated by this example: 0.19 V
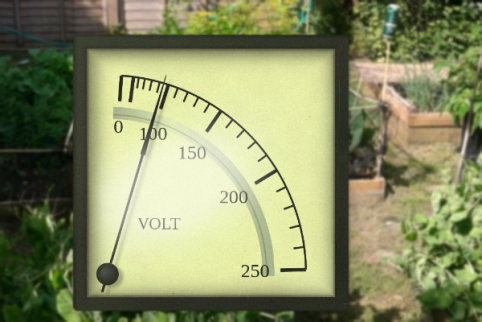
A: 95 V
